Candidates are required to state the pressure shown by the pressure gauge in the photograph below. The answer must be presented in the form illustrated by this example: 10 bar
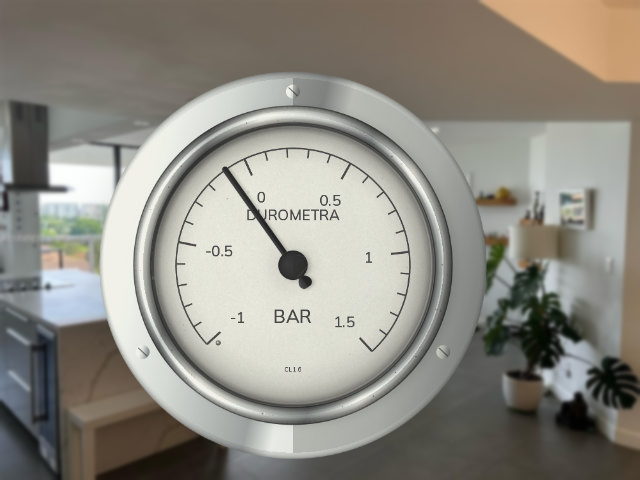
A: -0.1 bar
